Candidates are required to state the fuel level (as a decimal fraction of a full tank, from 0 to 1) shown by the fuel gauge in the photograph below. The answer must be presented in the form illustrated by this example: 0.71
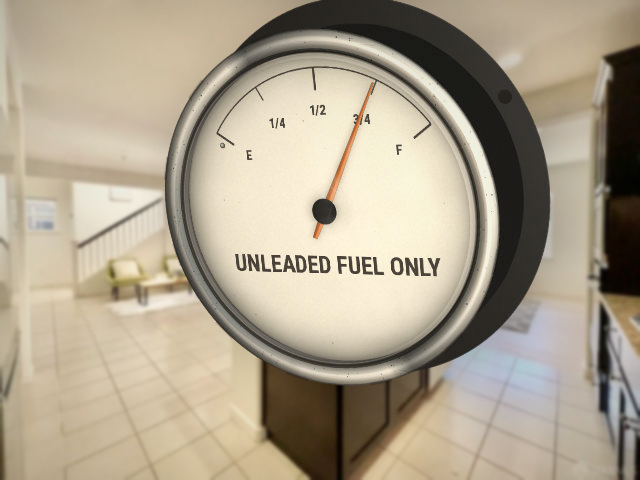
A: 0.75
